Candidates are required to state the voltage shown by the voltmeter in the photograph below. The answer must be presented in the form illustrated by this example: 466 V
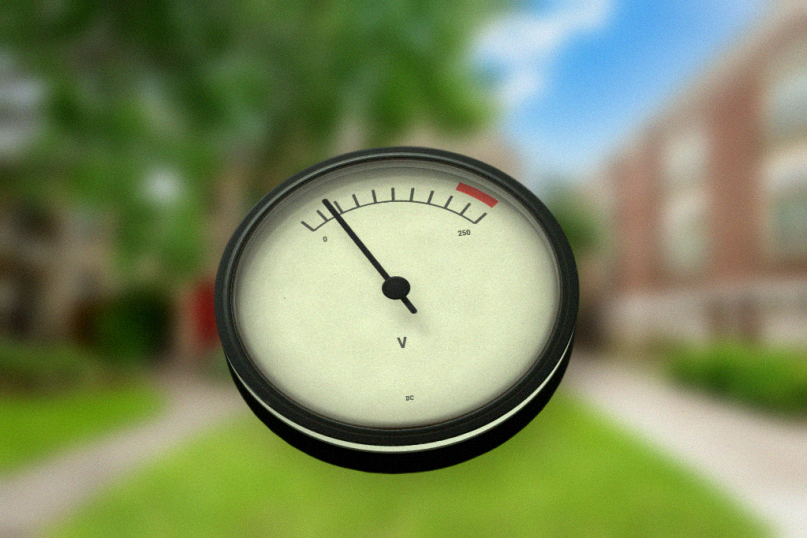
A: 37.5 V
